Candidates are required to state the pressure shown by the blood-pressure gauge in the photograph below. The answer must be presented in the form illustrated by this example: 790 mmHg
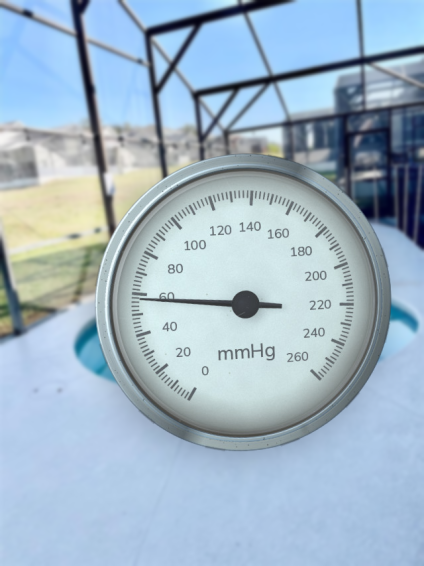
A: 58 mmHg
